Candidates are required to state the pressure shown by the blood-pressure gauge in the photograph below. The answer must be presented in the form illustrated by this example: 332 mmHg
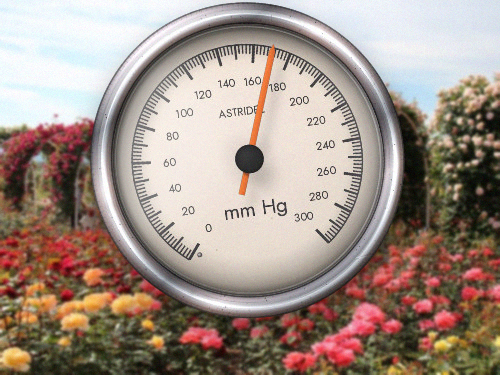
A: 170 mmHg
